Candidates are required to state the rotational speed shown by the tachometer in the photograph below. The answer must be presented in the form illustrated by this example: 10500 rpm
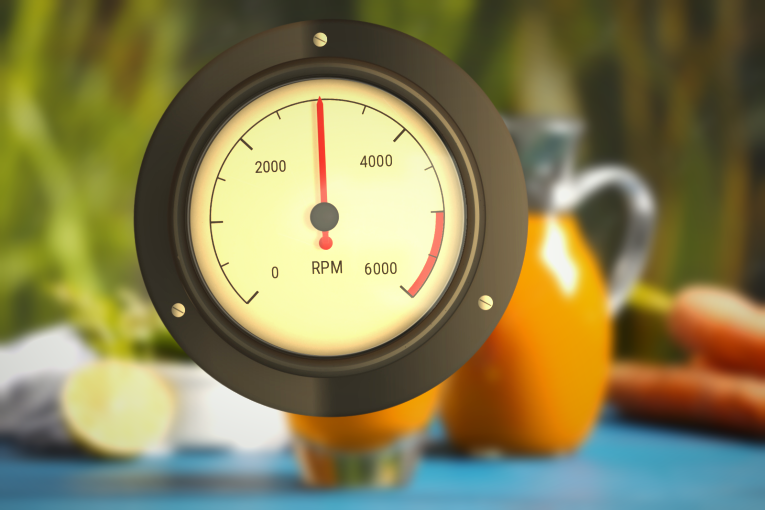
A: 3000 rpm
